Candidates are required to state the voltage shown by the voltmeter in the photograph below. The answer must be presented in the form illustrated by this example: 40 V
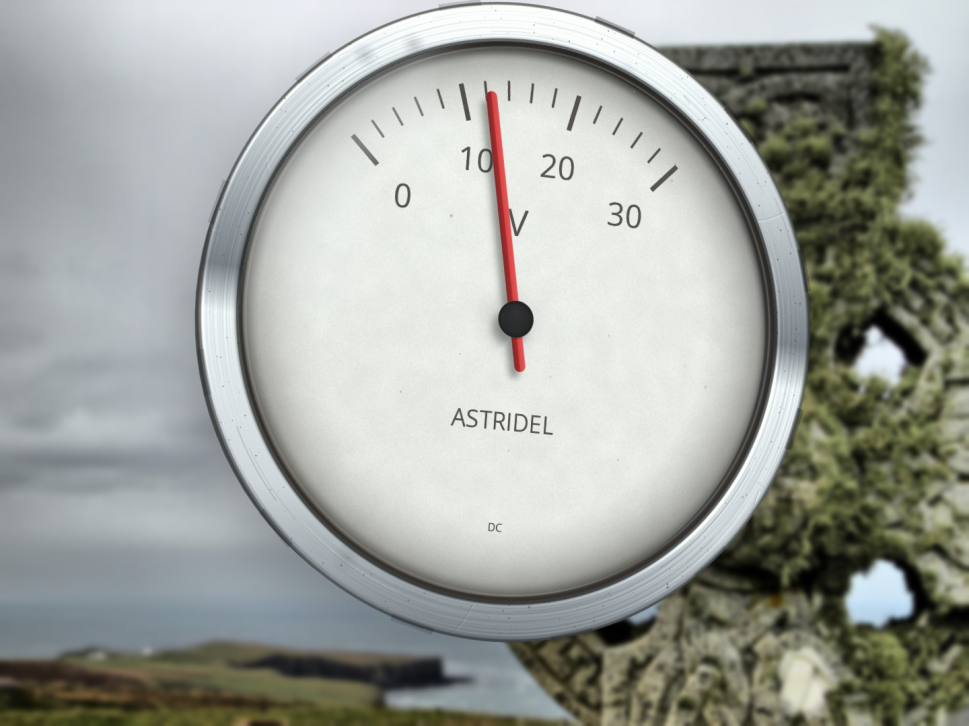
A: 12 V
